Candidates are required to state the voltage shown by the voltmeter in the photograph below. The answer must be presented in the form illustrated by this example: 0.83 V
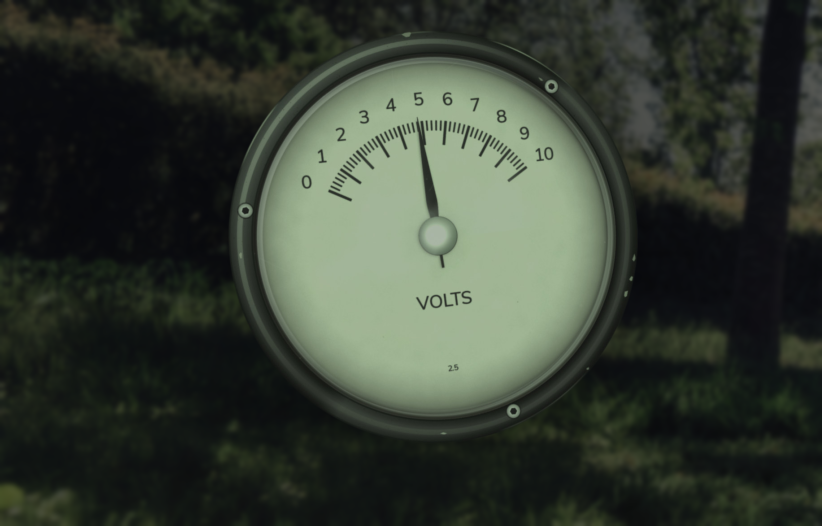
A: 4.8 V
